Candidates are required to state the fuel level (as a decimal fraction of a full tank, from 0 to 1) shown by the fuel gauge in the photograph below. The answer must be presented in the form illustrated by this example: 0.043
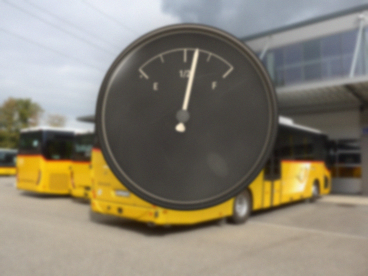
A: 0.625
